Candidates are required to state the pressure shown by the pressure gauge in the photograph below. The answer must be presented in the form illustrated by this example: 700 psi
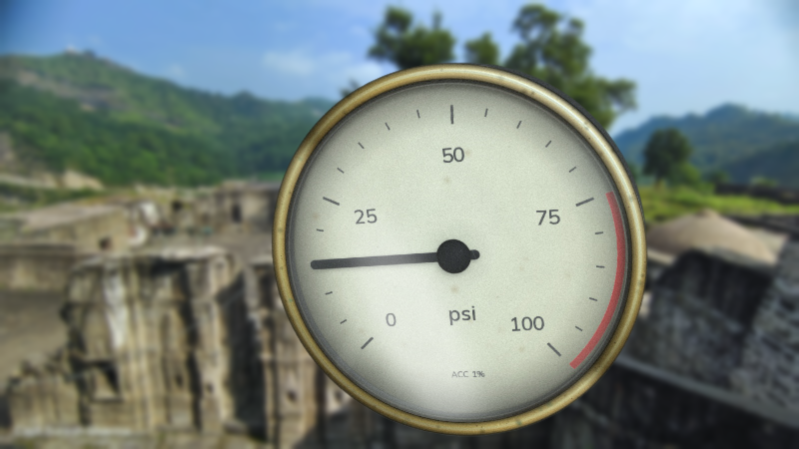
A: 15 psi
